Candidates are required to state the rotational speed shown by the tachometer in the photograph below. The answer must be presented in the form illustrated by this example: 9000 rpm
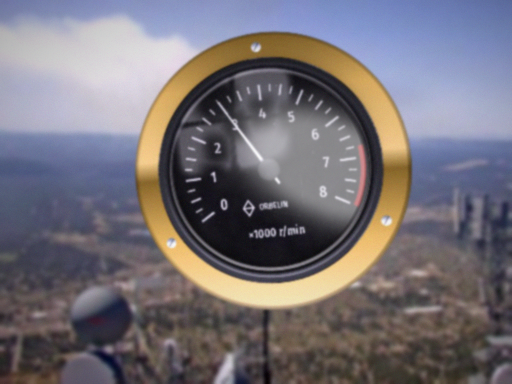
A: 3000 rpm
